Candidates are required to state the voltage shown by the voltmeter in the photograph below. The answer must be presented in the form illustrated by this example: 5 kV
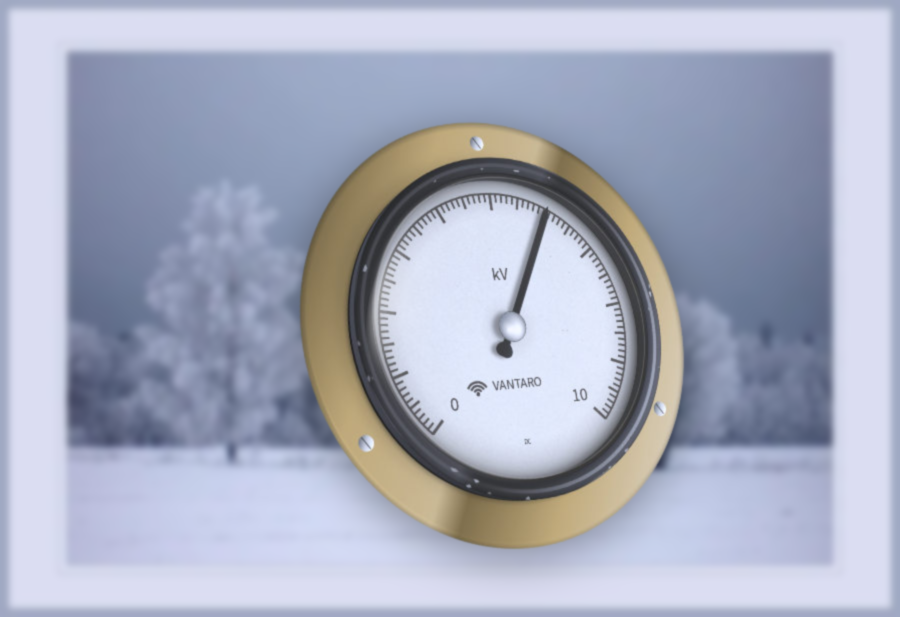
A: 6 kV
